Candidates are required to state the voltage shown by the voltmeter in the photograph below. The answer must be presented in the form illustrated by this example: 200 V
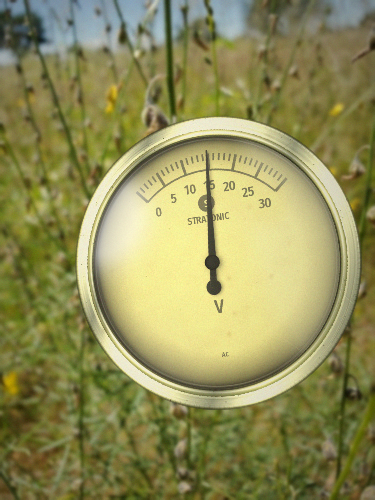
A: 15 V
